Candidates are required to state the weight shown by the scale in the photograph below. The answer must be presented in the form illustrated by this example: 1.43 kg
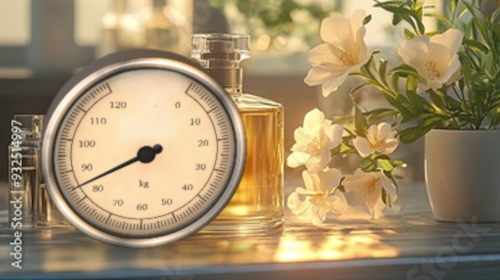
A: 85 kg
